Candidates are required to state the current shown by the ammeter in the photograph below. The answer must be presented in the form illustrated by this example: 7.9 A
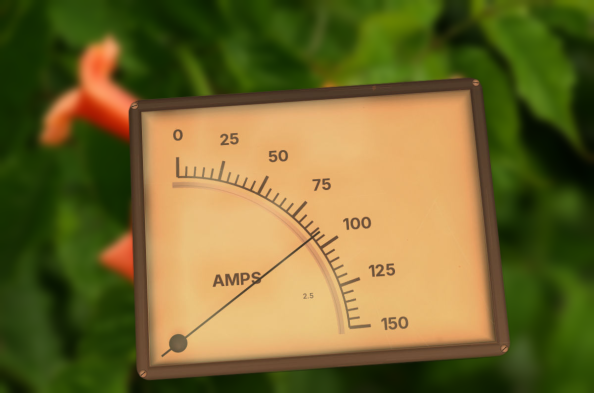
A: 92.5 A
